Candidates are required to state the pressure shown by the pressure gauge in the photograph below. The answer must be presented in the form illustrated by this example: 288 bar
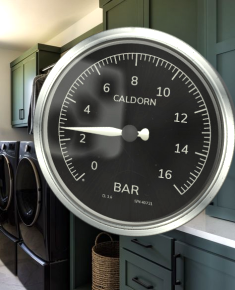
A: 2.6 bar
